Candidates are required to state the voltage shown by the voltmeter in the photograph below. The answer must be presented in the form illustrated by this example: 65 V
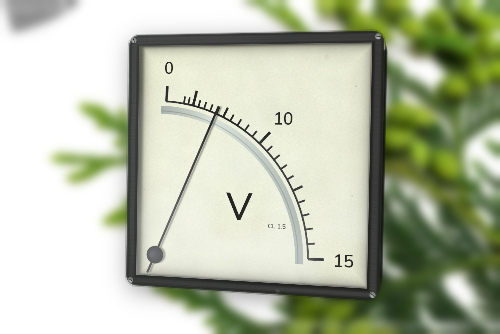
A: 7 V
